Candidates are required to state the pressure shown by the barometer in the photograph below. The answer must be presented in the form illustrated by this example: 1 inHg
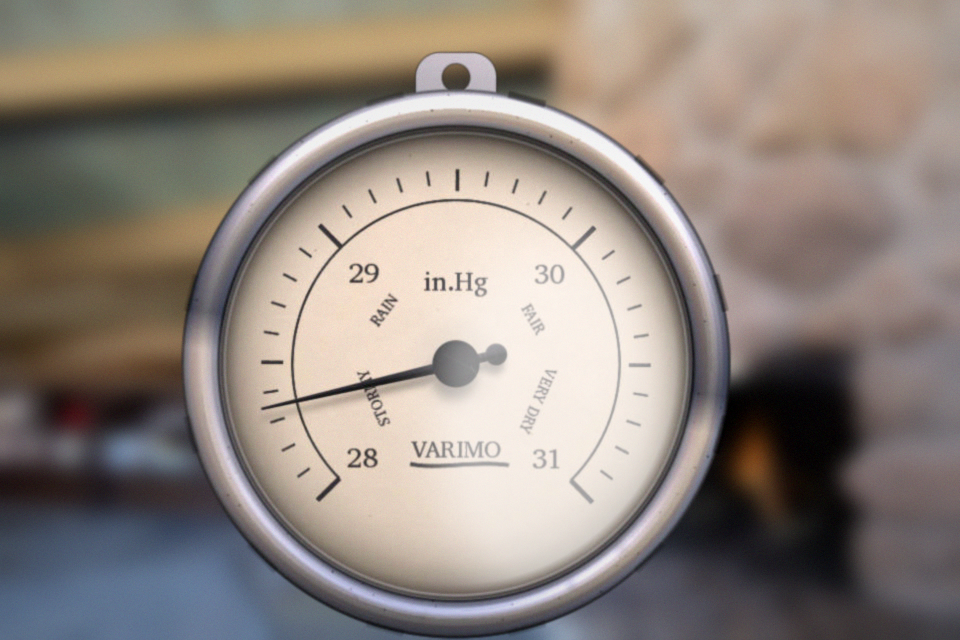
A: 28.35 inHg
